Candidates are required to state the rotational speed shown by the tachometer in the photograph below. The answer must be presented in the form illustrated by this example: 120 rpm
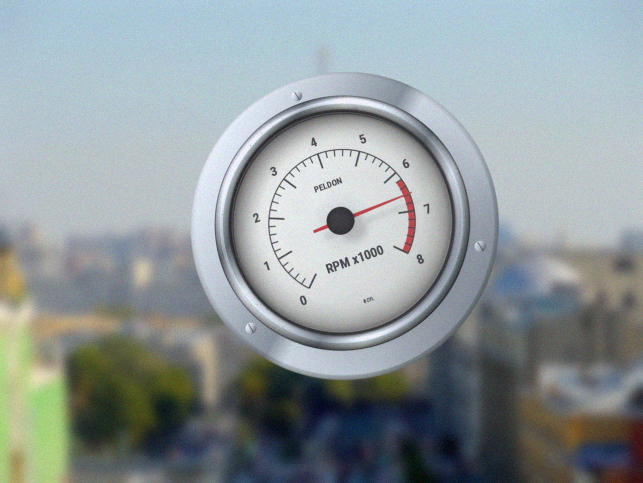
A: 6600 rpm
